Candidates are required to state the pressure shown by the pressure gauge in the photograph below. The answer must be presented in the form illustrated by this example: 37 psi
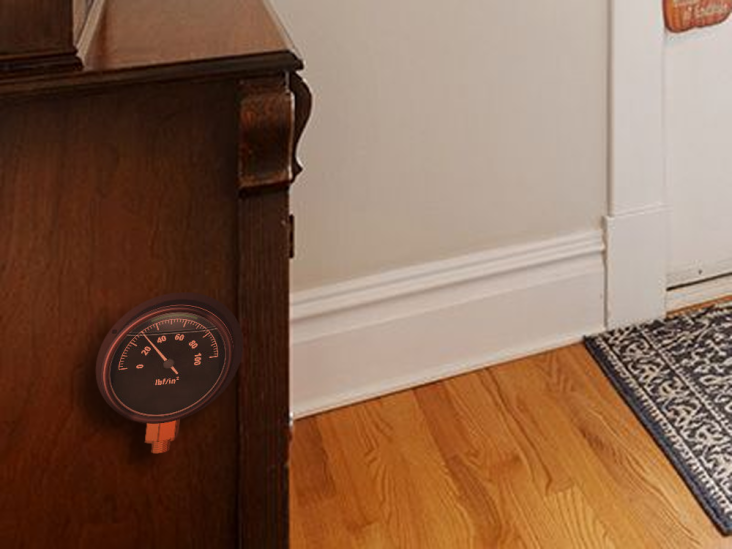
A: 30 psi
